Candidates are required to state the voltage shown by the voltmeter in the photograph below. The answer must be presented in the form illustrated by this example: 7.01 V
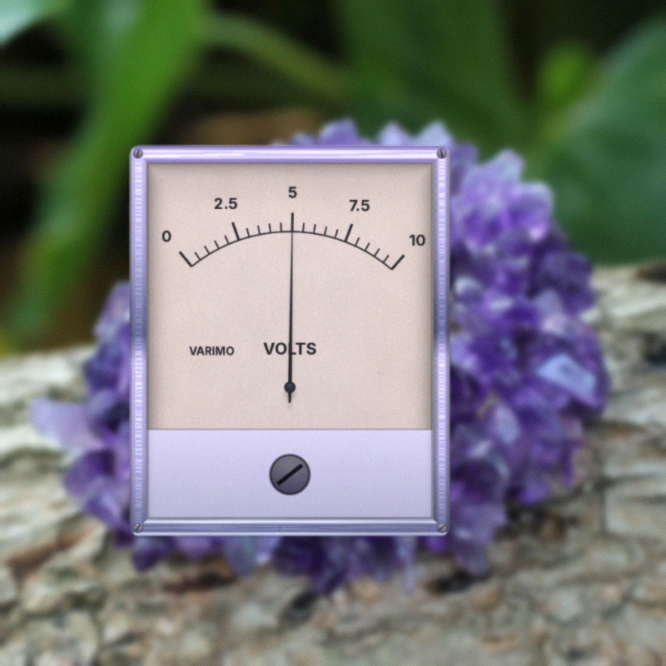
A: 5 V
